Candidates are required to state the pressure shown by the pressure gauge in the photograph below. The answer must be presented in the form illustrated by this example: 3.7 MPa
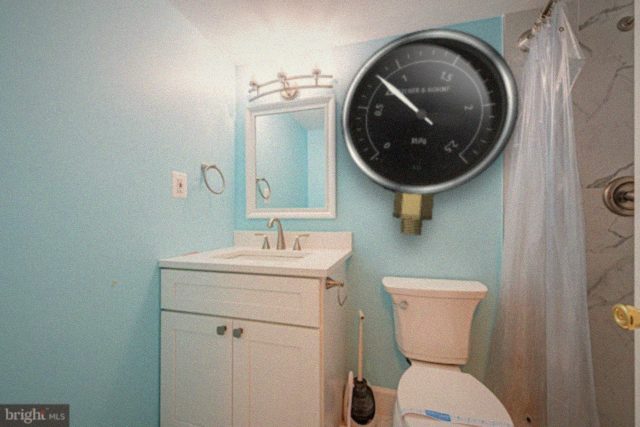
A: 0.8 MPa
